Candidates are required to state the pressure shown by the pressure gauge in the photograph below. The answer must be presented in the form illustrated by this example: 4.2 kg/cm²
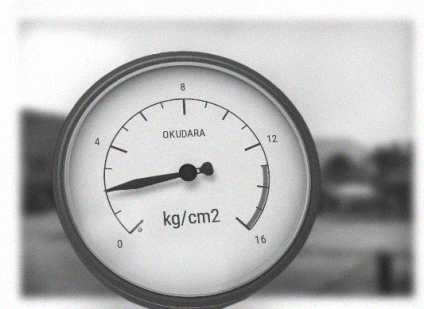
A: 2 kg/cm²
